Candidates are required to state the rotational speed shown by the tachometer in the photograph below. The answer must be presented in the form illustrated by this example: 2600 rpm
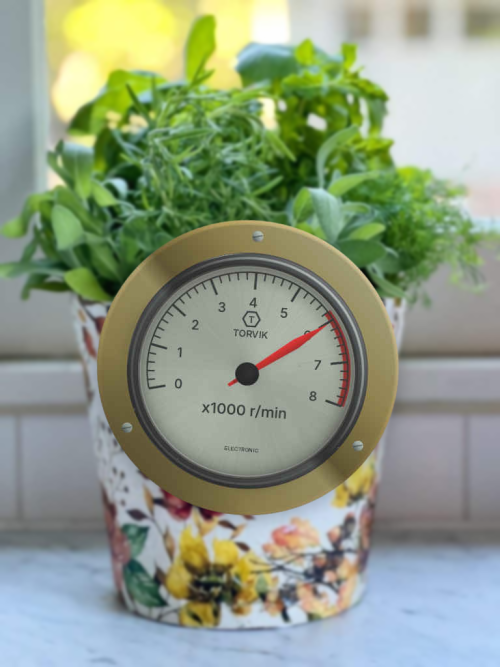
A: 6000 rpm
